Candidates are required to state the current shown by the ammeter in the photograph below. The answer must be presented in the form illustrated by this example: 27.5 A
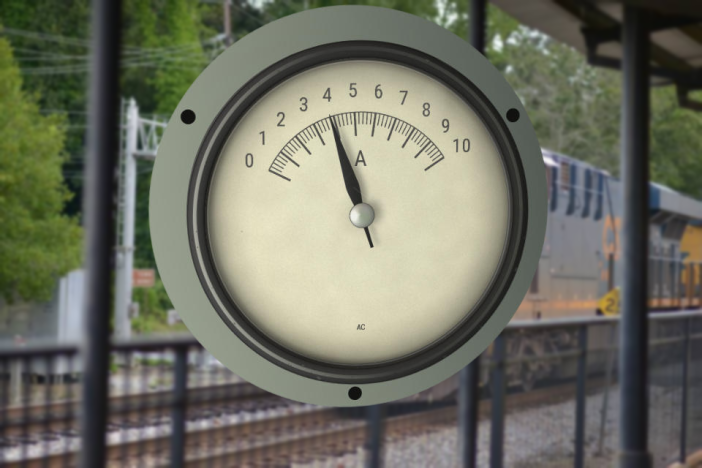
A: 3.8 A
